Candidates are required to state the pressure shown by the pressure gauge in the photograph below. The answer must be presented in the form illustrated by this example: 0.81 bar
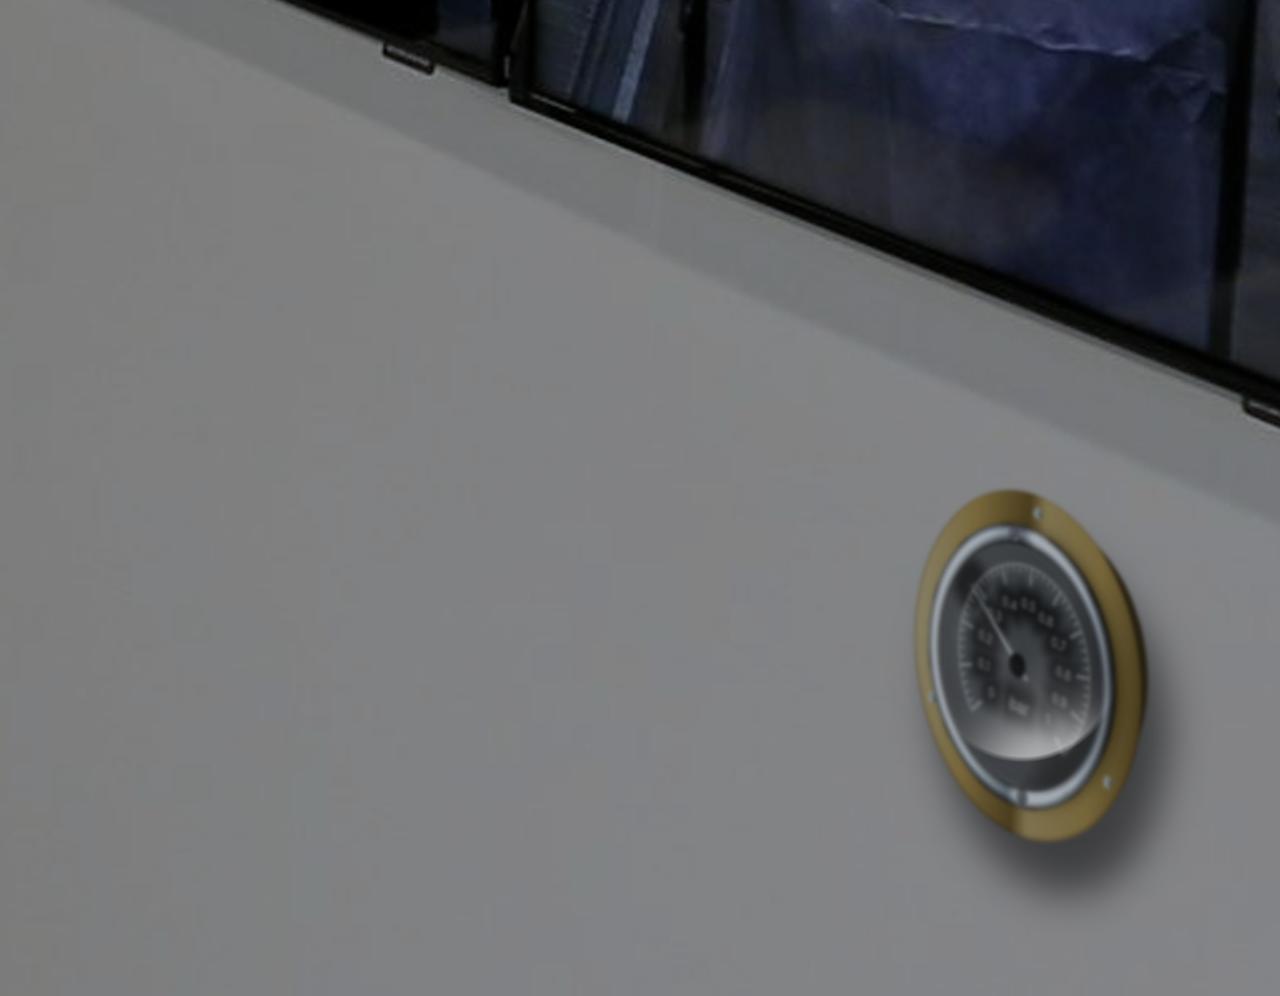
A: 0.3 bar
